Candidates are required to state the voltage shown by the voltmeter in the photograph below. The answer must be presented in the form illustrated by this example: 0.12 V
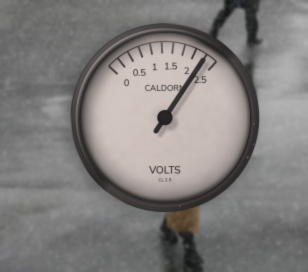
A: 2.25 V
